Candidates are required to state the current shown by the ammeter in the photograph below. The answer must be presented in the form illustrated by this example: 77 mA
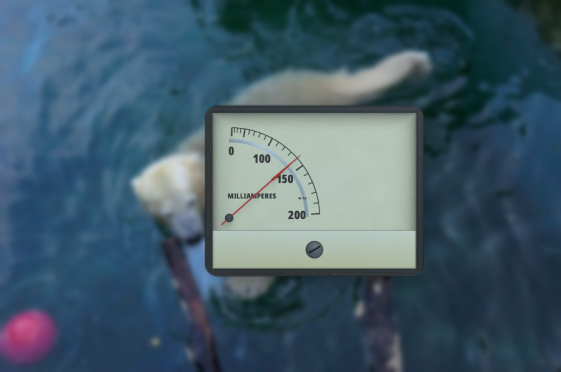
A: 140 mA
